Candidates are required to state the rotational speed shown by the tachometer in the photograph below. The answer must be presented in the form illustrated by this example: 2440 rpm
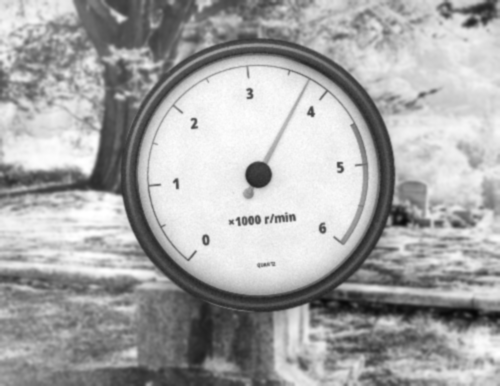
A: 3750 rpm
